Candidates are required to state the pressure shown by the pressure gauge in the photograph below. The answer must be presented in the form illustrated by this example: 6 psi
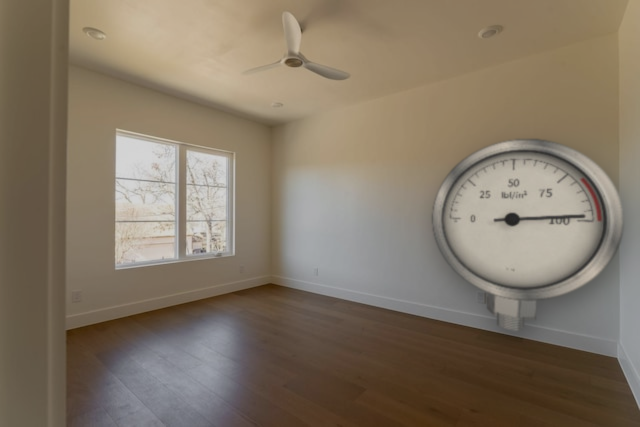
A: 97.5 psi
